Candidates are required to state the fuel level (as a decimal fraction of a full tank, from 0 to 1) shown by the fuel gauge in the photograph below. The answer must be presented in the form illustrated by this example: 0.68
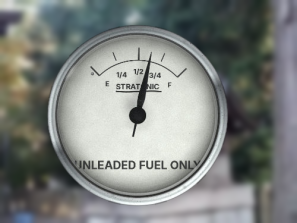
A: 0.625
